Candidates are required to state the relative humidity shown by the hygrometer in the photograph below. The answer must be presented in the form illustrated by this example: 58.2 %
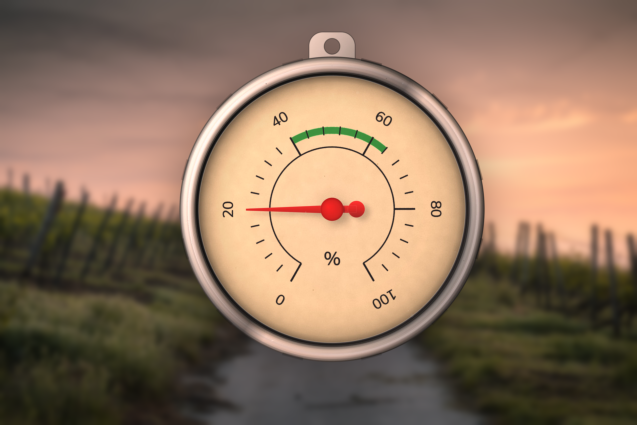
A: 20 %
